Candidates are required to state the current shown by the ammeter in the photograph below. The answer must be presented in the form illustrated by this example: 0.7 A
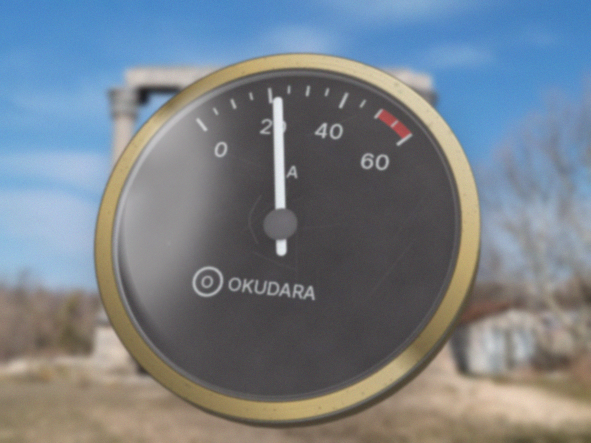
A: 22.5 A
